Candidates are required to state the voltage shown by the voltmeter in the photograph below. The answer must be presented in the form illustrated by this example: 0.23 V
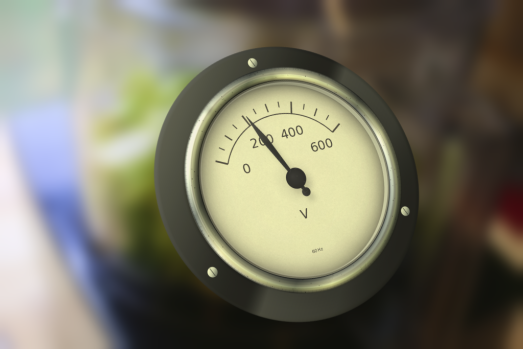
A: 200 V
